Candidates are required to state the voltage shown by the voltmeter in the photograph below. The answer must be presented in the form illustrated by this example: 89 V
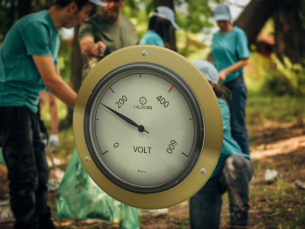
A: 150 V
